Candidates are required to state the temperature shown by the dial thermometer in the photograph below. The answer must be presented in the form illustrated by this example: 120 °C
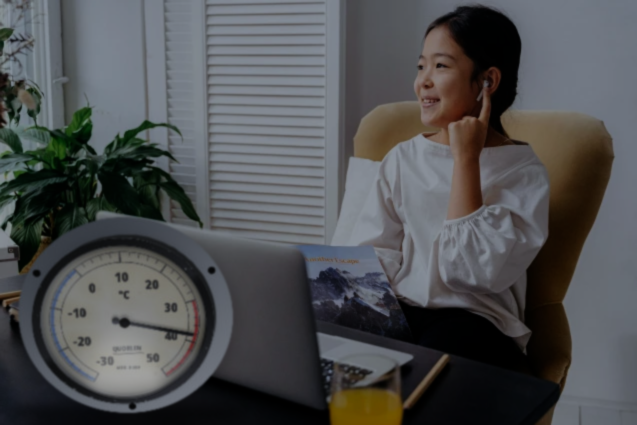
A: 38 °C
